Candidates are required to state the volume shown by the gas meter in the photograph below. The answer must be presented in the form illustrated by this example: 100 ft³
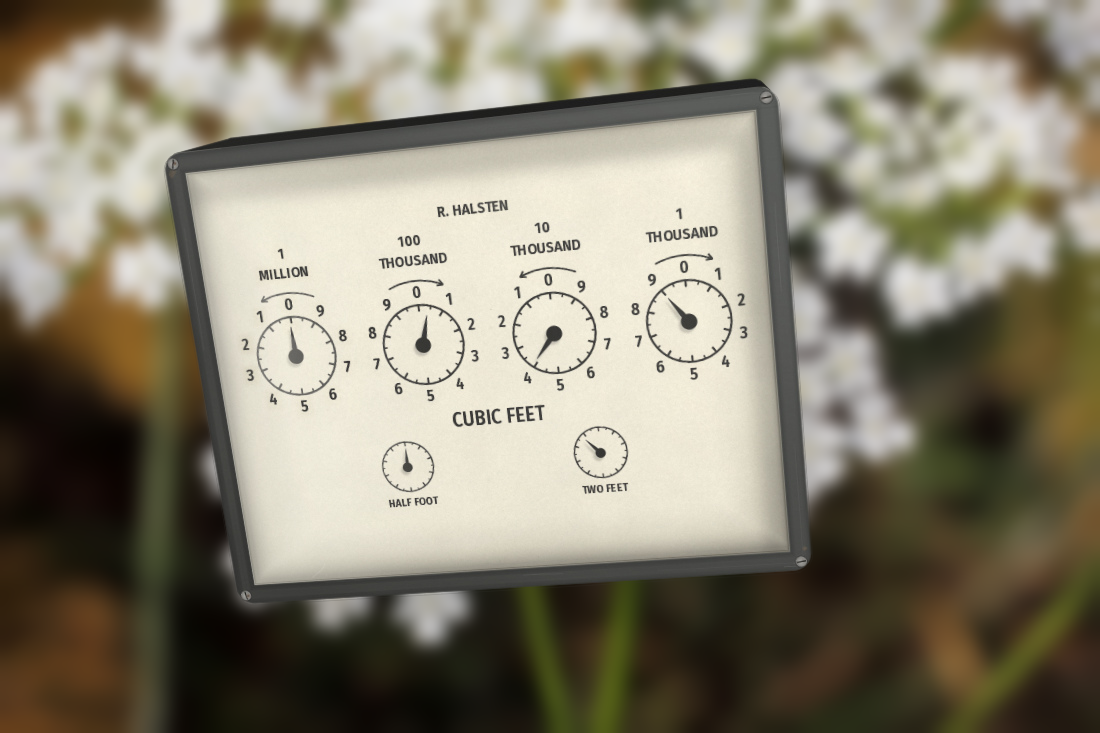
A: 3900 ft³
